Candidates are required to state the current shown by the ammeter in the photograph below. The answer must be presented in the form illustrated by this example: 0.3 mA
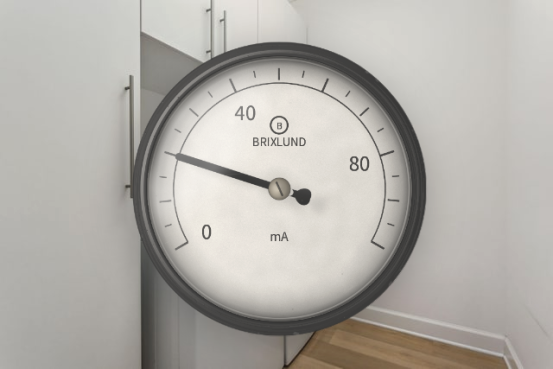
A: 20 mA
